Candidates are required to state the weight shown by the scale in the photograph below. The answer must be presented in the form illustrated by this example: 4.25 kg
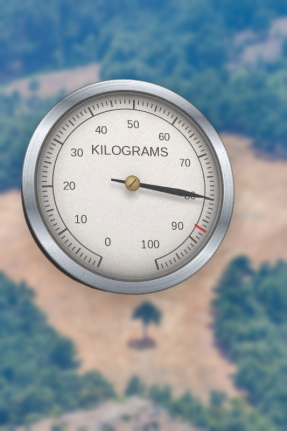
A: 80 kg
